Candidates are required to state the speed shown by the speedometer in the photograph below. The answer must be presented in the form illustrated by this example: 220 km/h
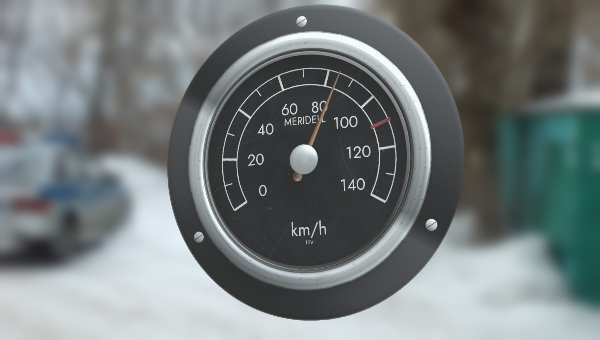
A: 85 km/h
